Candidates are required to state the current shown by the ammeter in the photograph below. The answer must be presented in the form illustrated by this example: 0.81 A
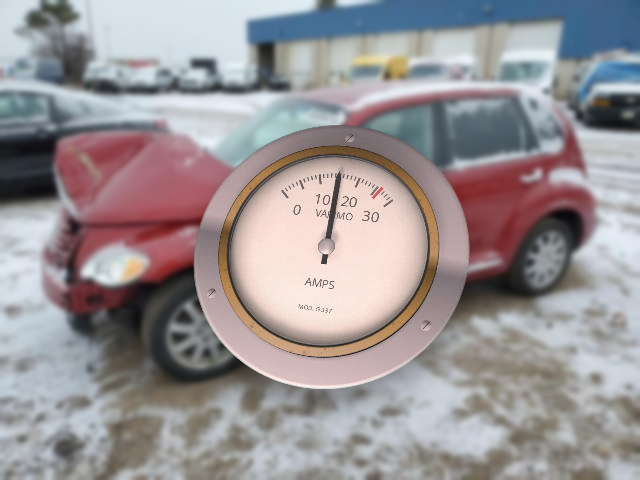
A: 15 A
